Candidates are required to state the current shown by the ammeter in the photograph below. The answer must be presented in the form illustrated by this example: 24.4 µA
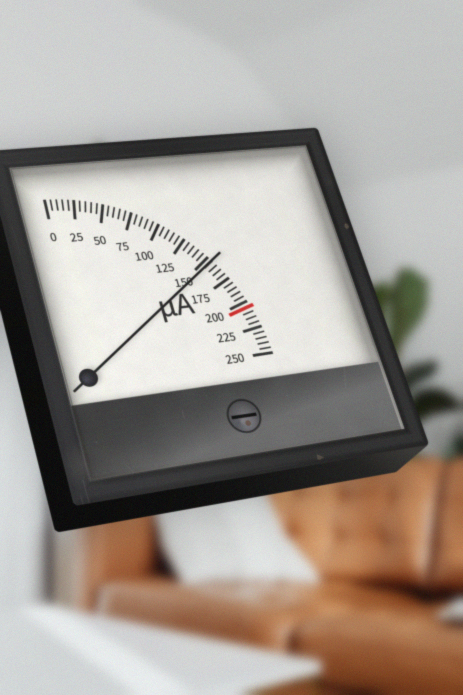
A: 155 µA
